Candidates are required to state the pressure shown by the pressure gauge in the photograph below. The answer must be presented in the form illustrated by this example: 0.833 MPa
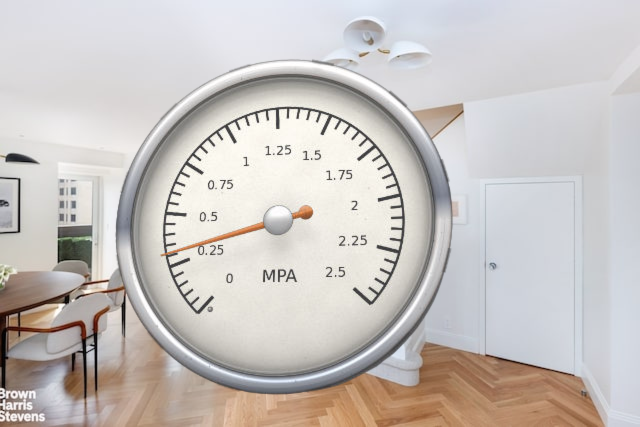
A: 0.3 MPa
